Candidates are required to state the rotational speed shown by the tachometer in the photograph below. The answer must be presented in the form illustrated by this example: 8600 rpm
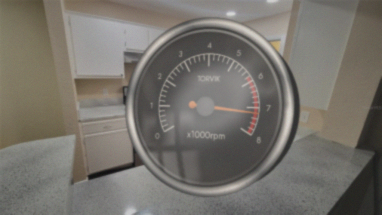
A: 7200 rpm
